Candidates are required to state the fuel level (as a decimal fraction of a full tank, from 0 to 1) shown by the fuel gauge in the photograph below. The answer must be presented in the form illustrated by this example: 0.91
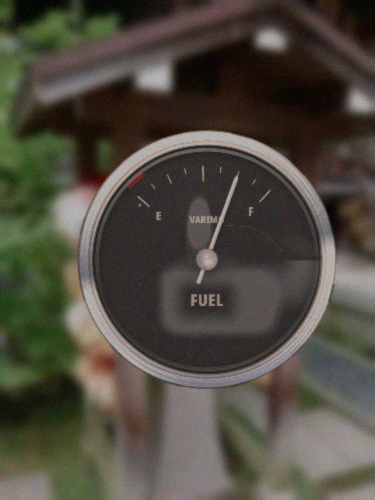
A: 0.75
